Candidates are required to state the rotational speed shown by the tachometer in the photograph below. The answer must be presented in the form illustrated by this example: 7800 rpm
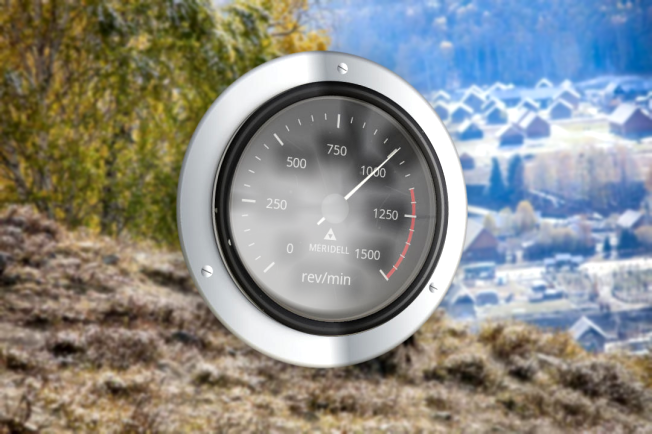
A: 1000 rpm
